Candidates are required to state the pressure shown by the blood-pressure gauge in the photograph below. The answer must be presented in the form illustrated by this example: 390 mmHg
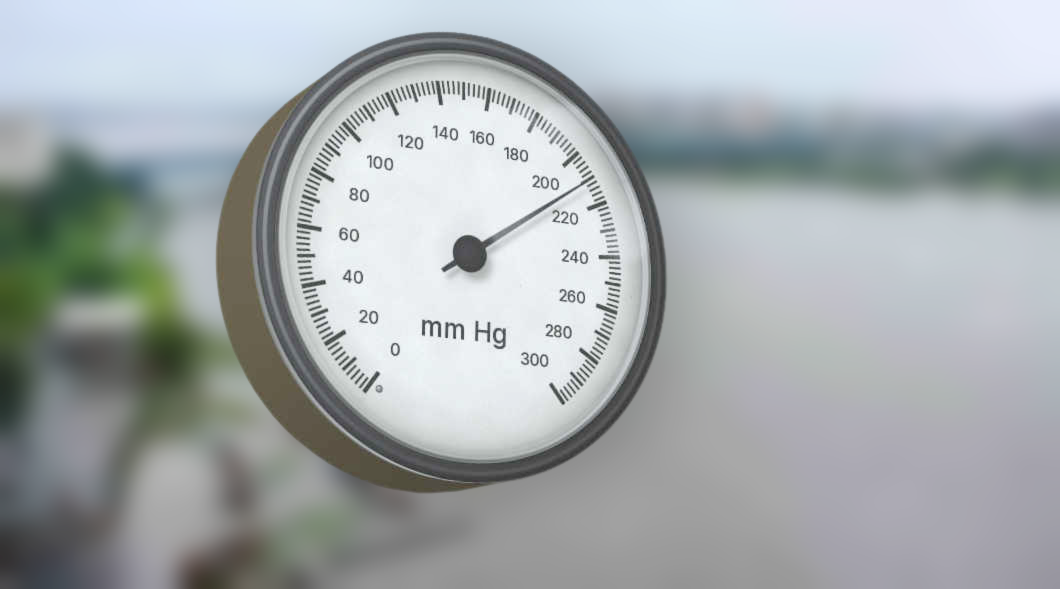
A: 210 mmHg
